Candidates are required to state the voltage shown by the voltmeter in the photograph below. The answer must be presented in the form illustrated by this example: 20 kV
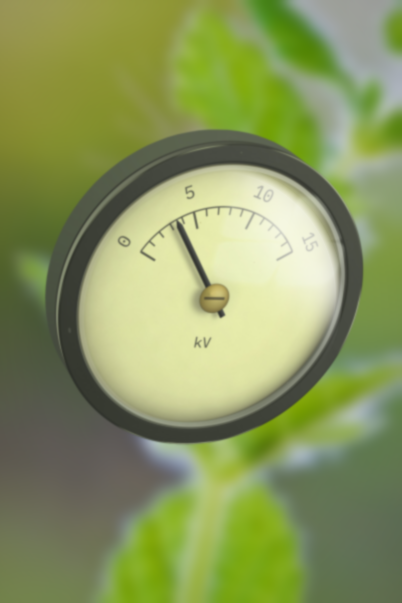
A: 3.5 kV
